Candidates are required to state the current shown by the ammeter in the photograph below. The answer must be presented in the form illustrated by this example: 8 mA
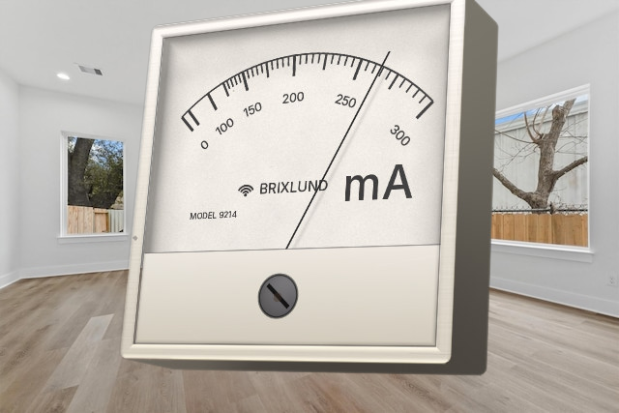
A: 265 mA
